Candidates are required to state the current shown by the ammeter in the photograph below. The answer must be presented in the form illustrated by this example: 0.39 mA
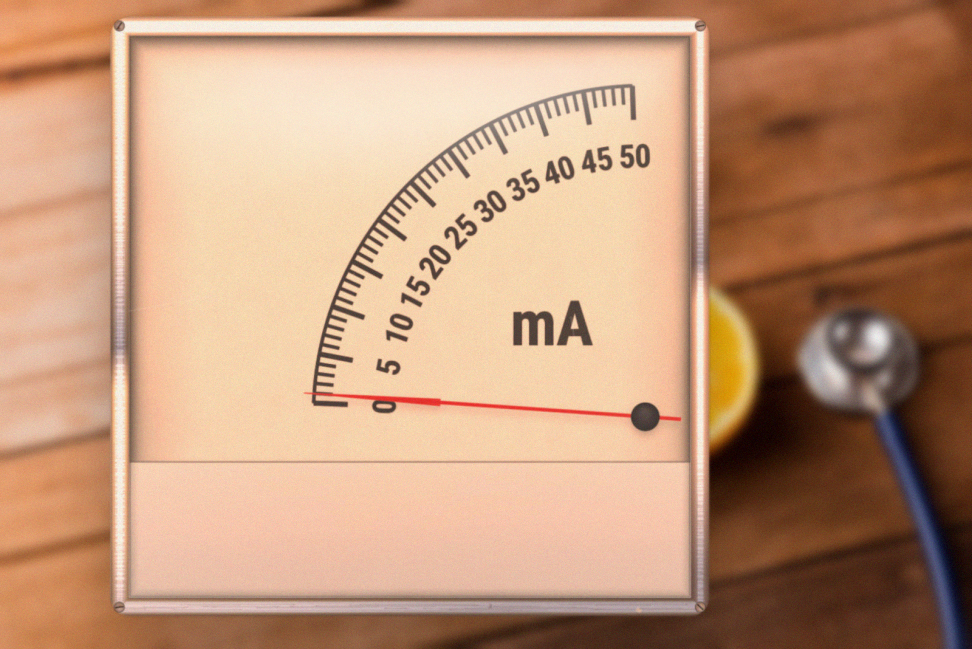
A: 1 mA
